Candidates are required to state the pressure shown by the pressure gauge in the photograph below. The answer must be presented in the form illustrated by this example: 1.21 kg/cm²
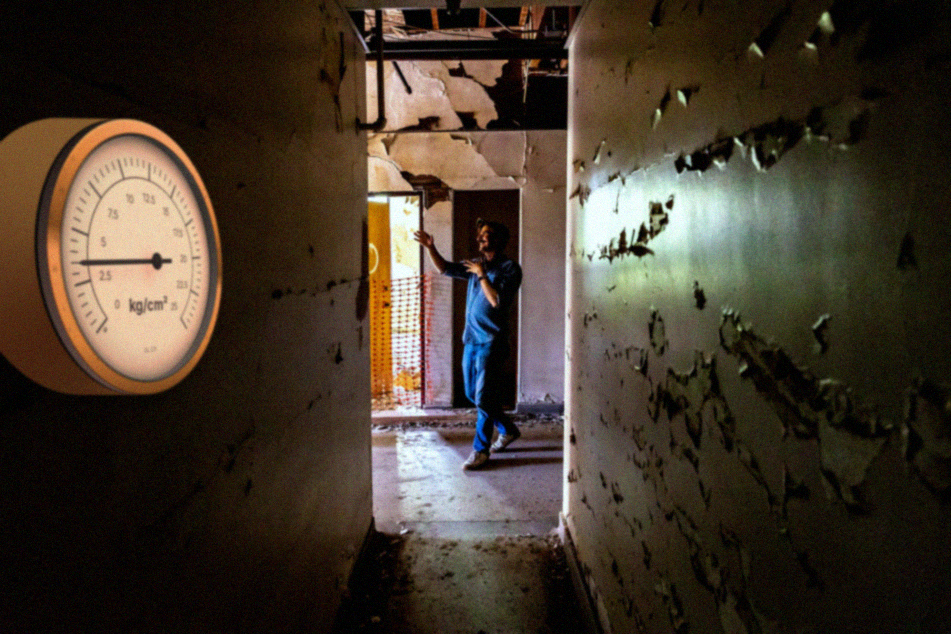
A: 3.5 kg/cm²
